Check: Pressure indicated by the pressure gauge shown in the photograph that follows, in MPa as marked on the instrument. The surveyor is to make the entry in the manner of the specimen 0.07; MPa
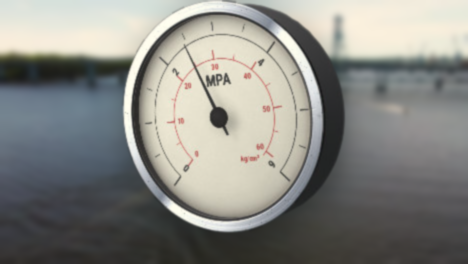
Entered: 2.5; MPa
